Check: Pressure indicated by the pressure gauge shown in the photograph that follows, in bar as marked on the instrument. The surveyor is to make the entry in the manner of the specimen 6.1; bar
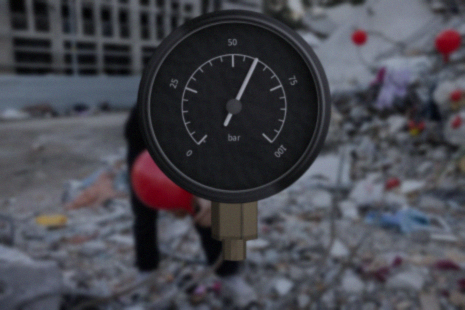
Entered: 60; bar
